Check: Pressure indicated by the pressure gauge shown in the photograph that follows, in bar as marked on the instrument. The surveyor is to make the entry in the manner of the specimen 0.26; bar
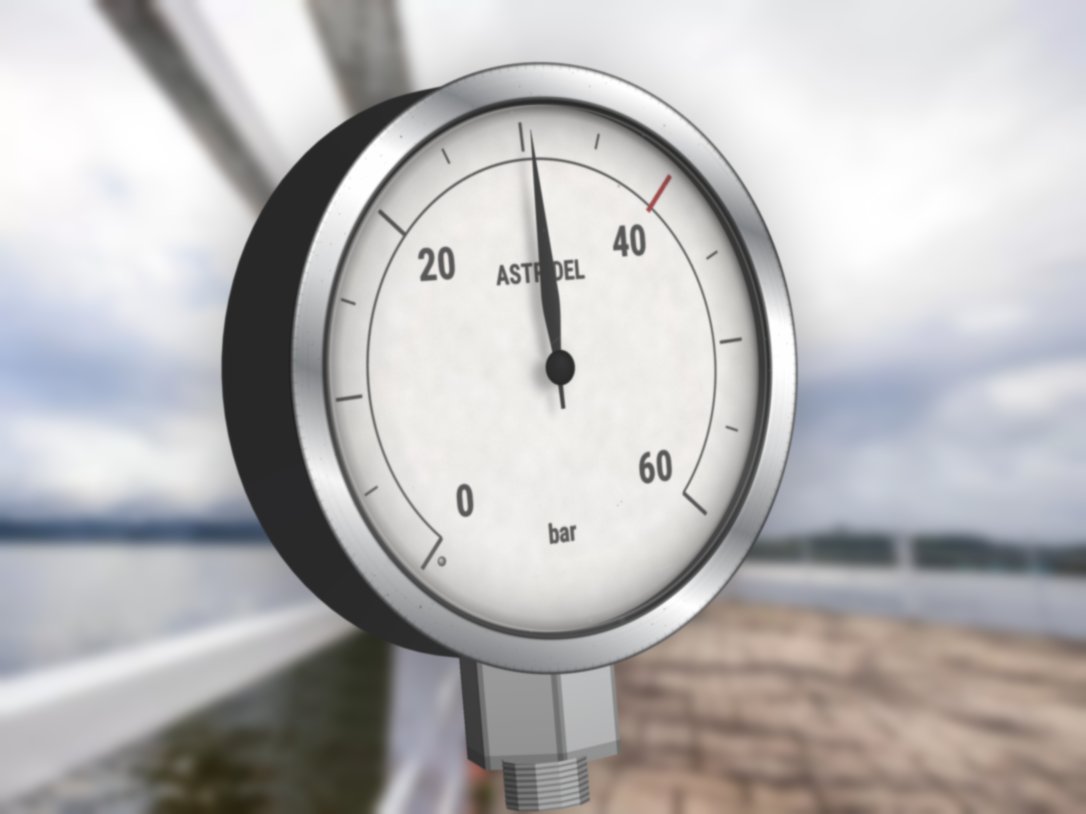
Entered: 30; bar
